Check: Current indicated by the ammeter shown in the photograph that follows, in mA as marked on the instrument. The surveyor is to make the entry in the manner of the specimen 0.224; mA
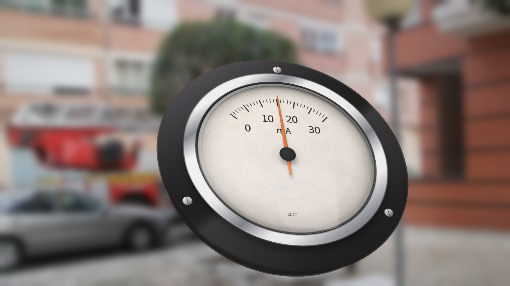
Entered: 15; mA
